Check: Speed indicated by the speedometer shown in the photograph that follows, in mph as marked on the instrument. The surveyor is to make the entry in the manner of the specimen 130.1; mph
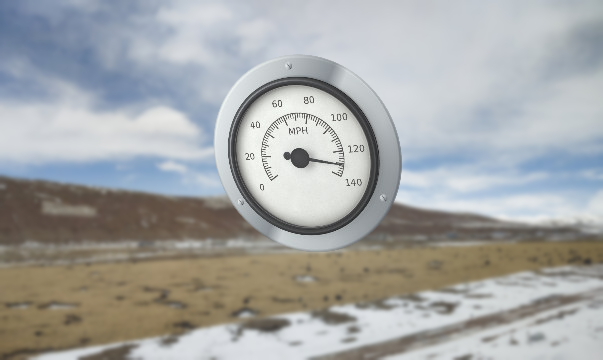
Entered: 130; mph
